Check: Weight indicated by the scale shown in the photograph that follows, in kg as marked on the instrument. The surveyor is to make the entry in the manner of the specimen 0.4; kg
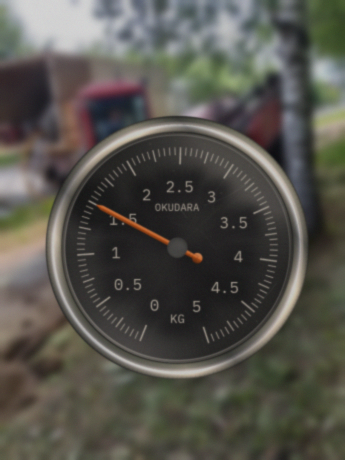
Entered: 1.5; kg
